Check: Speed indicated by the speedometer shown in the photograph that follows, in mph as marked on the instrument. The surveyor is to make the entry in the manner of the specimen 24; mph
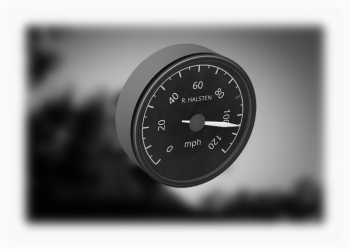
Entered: 105; mph
